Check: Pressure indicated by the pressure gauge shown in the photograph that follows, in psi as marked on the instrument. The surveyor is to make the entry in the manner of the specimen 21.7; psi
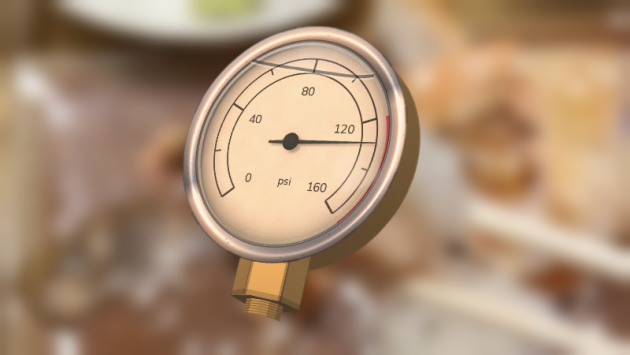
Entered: 130; psi
